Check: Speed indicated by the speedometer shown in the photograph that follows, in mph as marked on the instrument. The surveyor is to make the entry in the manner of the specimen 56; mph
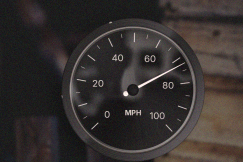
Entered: 72.5; mph
